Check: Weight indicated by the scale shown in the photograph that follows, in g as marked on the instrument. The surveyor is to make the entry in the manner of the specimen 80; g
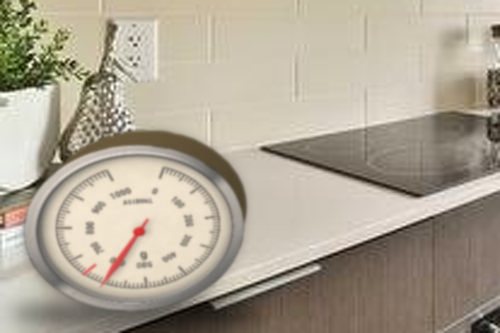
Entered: 600; g
